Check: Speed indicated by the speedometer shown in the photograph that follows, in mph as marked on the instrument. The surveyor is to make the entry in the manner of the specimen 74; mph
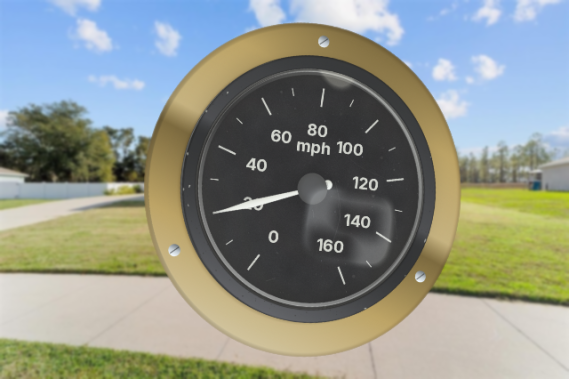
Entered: 20; mph
